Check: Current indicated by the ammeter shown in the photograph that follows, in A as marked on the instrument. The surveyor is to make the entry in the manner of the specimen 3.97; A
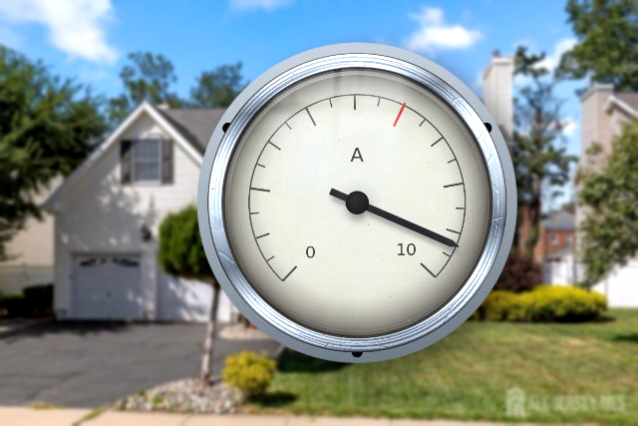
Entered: 9.25; A
